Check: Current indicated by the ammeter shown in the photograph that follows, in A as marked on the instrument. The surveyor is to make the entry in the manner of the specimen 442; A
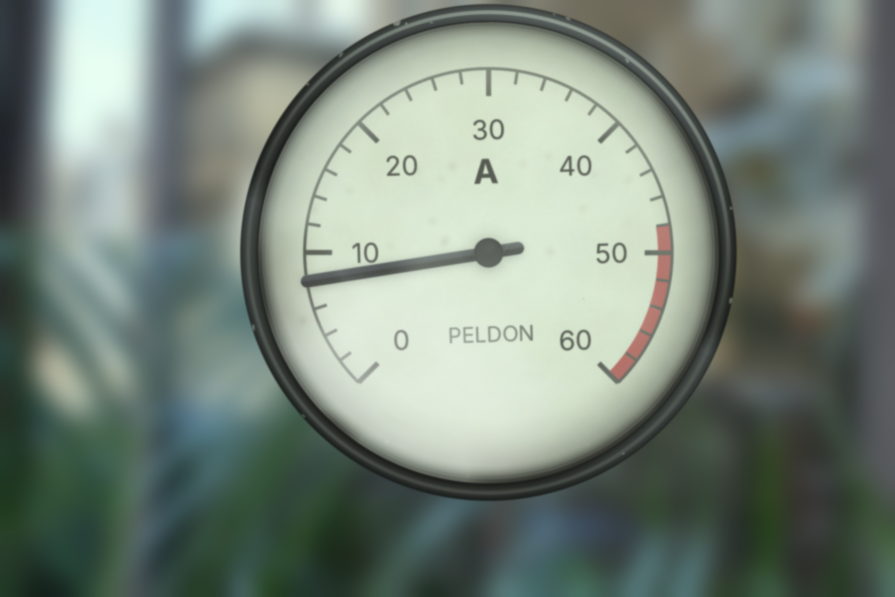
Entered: 8; A
